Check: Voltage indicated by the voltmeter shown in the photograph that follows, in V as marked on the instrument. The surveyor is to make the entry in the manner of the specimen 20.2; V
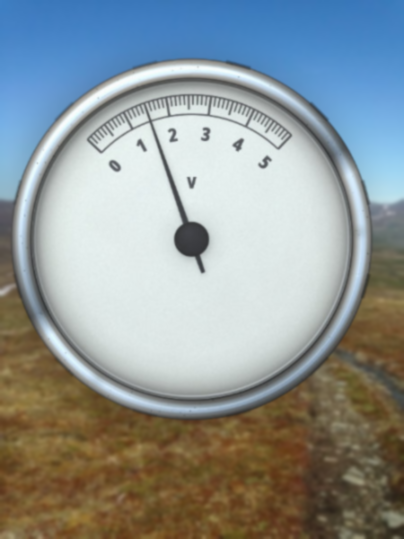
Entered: 1.5; V
